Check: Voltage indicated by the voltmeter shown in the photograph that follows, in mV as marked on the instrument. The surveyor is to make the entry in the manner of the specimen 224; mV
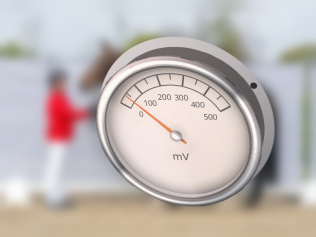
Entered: 50; mV
